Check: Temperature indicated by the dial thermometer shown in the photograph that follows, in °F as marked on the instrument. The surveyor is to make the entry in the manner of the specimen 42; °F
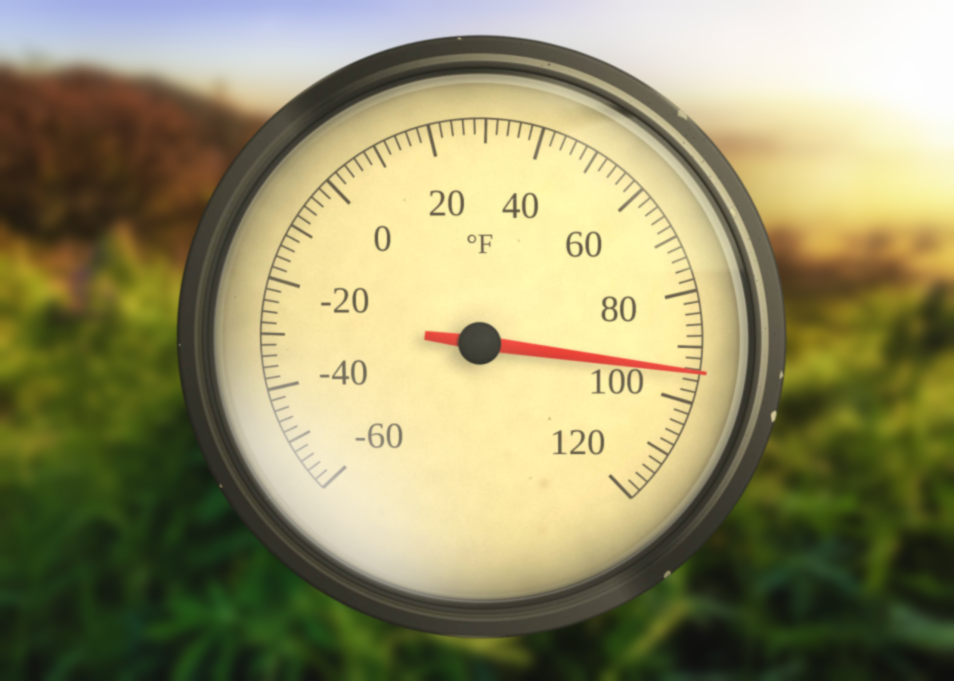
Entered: 94; °F
